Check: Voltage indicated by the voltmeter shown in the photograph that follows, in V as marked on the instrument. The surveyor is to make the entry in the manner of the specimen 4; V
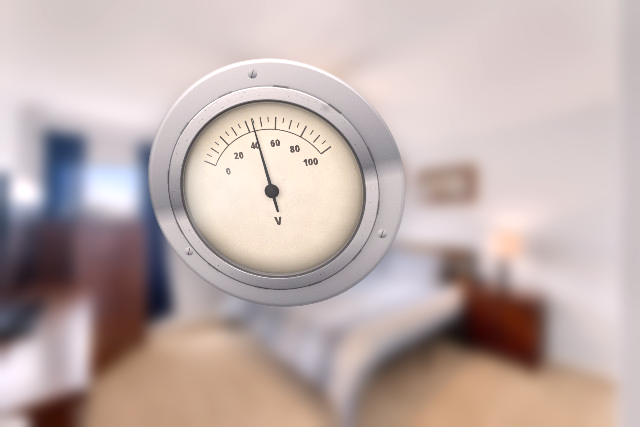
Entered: 45; V
